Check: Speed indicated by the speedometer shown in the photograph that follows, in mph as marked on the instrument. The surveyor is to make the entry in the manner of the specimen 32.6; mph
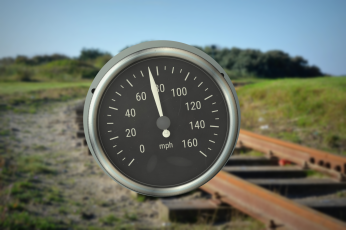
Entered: 75; mph
